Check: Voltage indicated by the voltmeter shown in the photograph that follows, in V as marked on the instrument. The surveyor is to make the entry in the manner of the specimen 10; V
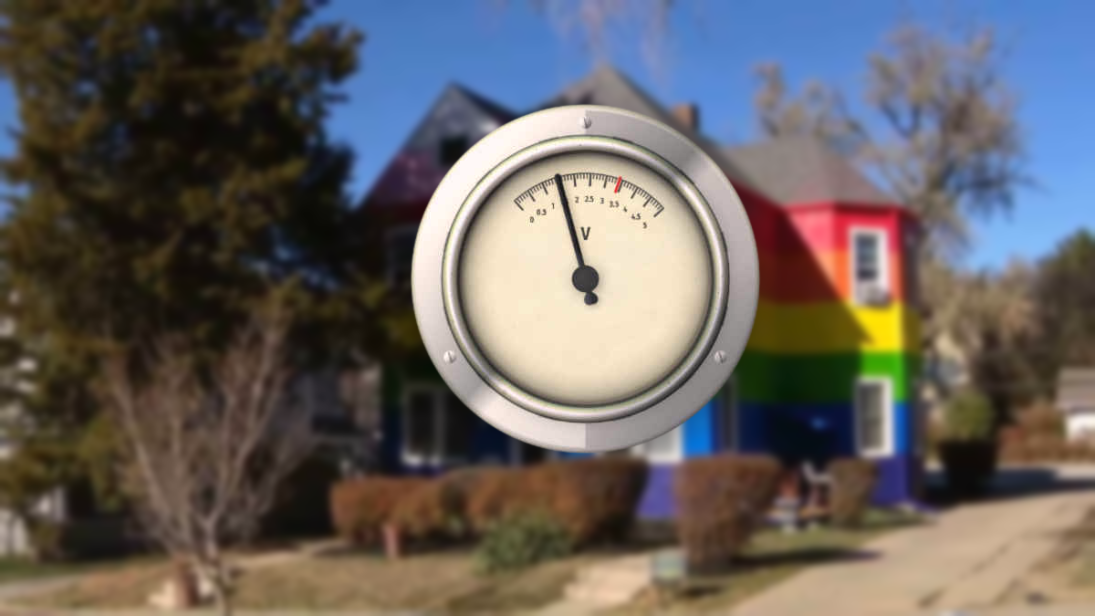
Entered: 1.5; V
